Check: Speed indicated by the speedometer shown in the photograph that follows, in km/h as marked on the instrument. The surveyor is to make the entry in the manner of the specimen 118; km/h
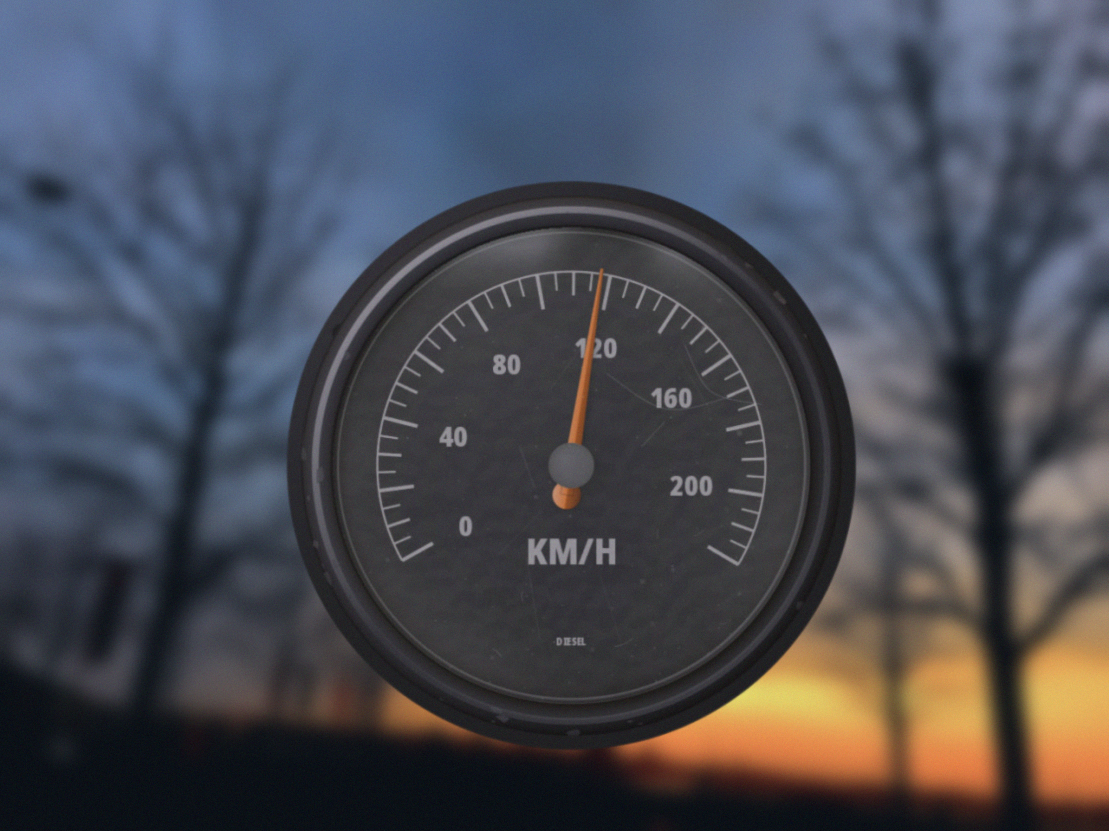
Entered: 117.5; km/h
